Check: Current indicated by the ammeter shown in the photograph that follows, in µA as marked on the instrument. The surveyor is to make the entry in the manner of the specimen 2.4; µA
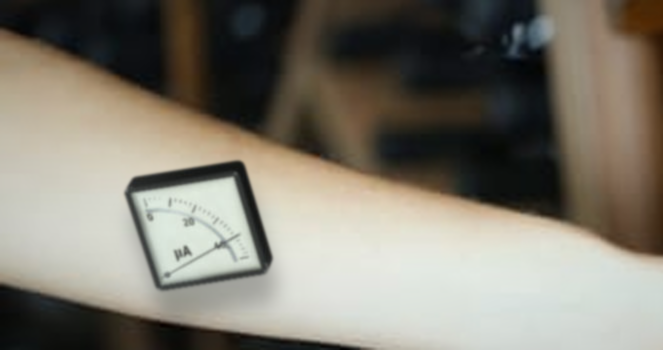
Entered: 40; µA
